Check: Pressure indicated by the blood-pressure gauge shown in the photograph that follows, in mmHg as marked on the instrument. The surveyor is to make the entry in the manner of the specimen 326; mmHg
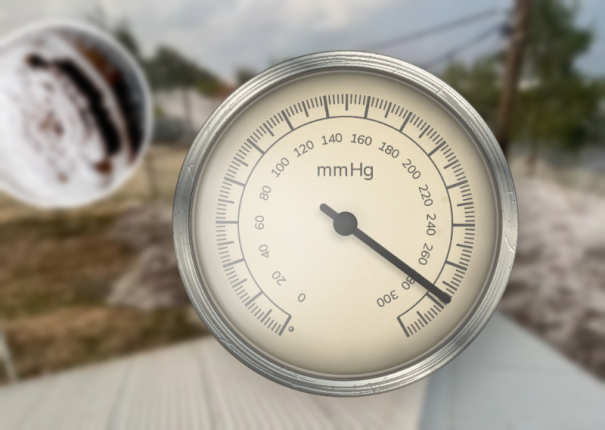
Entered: 276; mmHg
